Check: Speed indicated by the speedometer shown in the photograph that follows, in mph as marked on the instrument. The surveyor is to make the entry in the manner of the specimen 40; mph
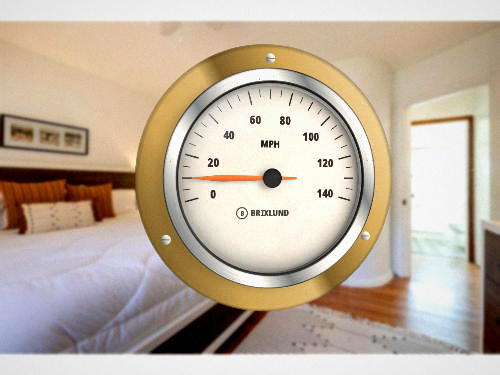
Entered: 10; mph
